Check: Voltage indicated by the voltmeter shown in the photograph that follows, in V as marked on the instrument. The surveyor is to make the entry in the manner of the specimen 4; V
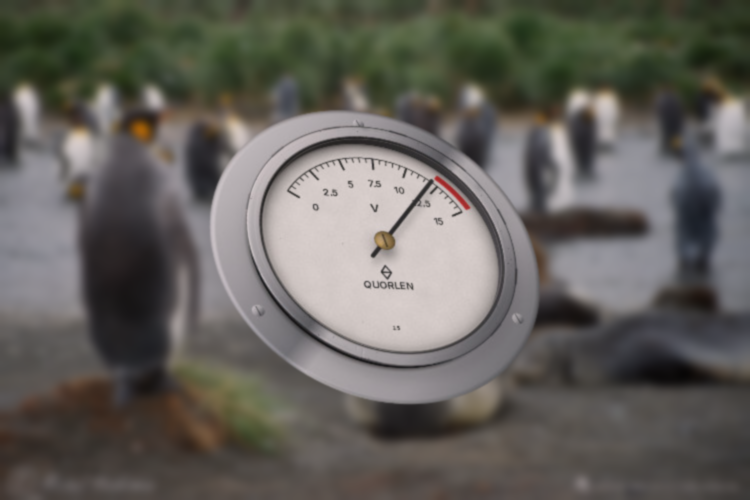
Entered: 12; V
